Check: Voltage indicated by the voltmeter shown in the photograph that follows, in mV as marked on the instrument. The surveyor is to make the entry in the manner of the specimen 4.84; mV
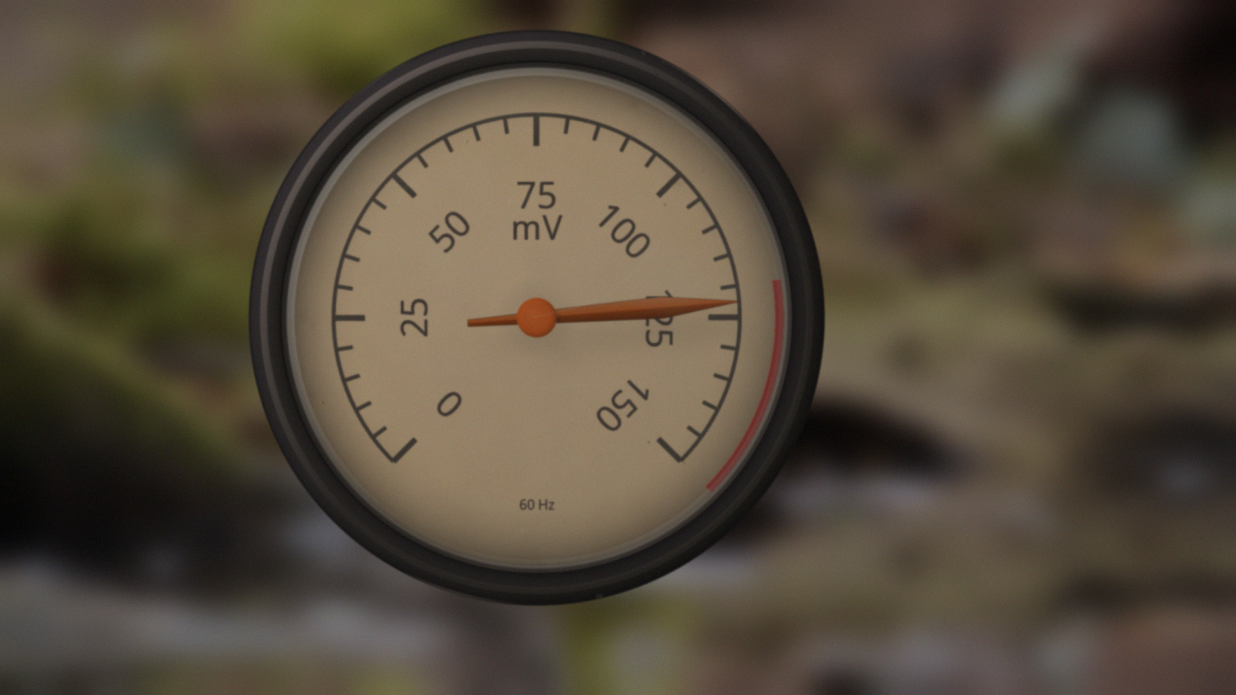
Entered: 122.5; mV
